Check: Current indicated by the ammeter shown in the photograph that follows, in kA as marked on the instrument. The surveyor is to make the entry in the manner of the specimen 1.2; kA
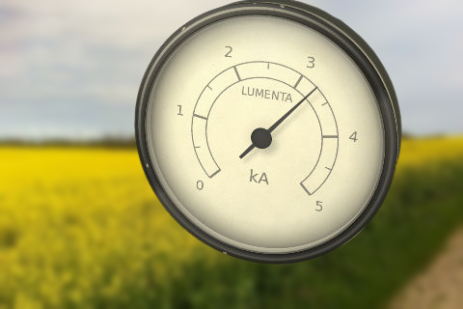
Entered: 3.25; kA
